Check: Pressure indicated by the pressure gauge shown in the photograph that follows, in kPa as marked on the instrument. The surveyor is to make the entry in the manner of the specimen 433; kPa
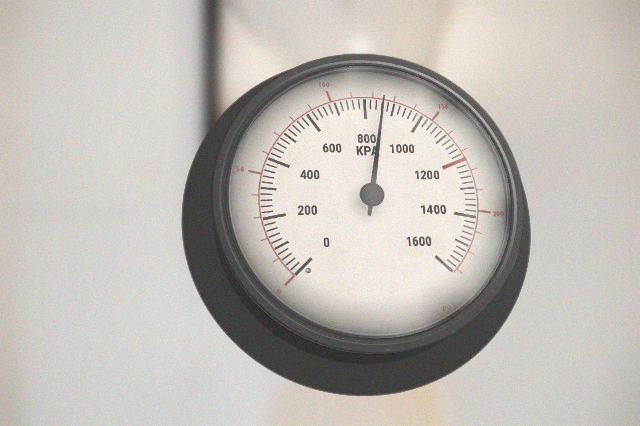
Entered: 860; kPa
